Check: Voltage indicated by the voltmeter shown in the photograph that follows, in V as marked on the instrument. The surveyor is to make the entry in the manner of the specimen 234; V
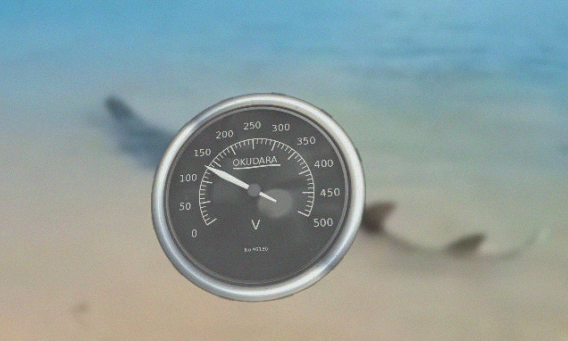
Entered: 130; V
